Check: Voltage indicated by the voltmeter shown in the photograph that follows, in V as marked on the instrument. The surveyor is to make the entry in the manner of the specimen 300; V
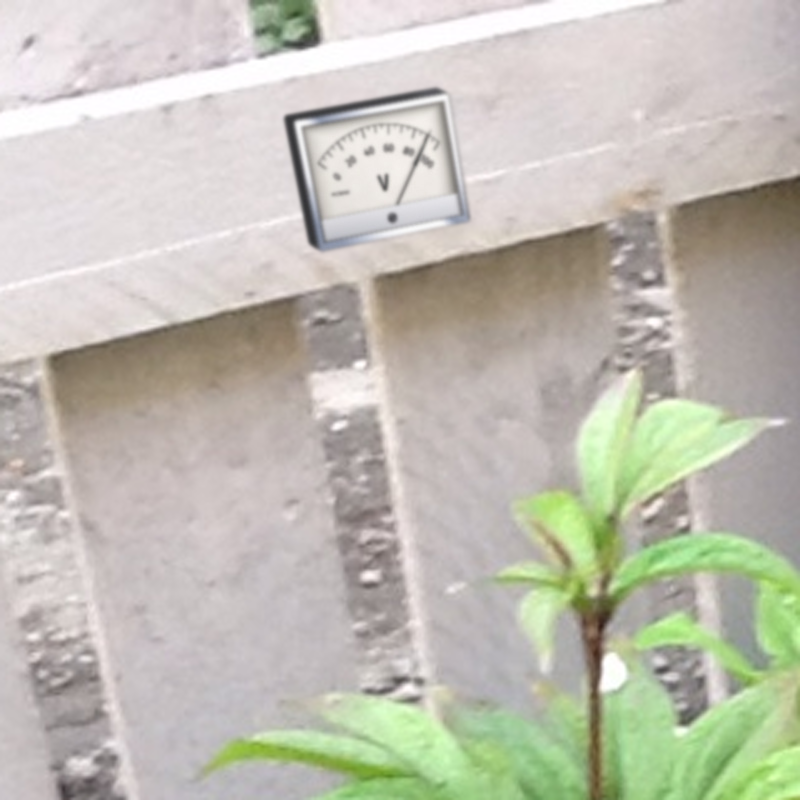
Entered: 90; V
